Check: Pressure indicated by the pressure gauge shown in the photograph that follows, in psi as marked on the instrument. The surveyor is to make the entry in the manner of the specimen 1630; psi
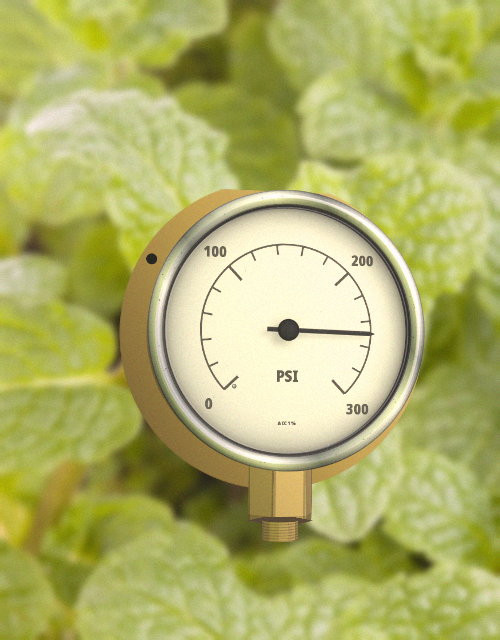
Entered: 250; psi
